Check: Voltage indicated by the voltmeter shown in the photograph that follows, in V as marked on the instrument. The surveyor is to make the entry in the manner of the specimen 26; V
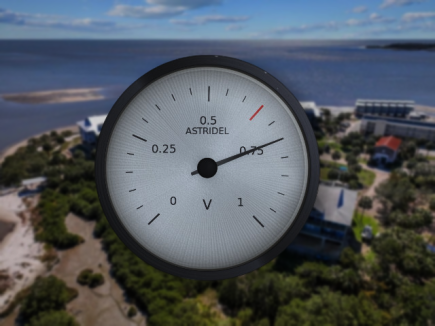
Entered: 0.75; V
